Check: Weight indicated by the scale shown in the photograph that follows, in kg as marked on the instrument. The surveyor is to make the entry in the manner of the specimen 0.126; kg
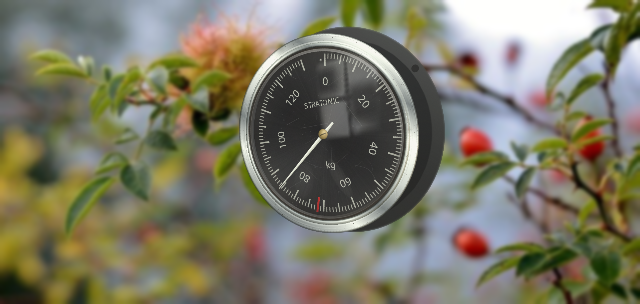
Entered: 85; kg
